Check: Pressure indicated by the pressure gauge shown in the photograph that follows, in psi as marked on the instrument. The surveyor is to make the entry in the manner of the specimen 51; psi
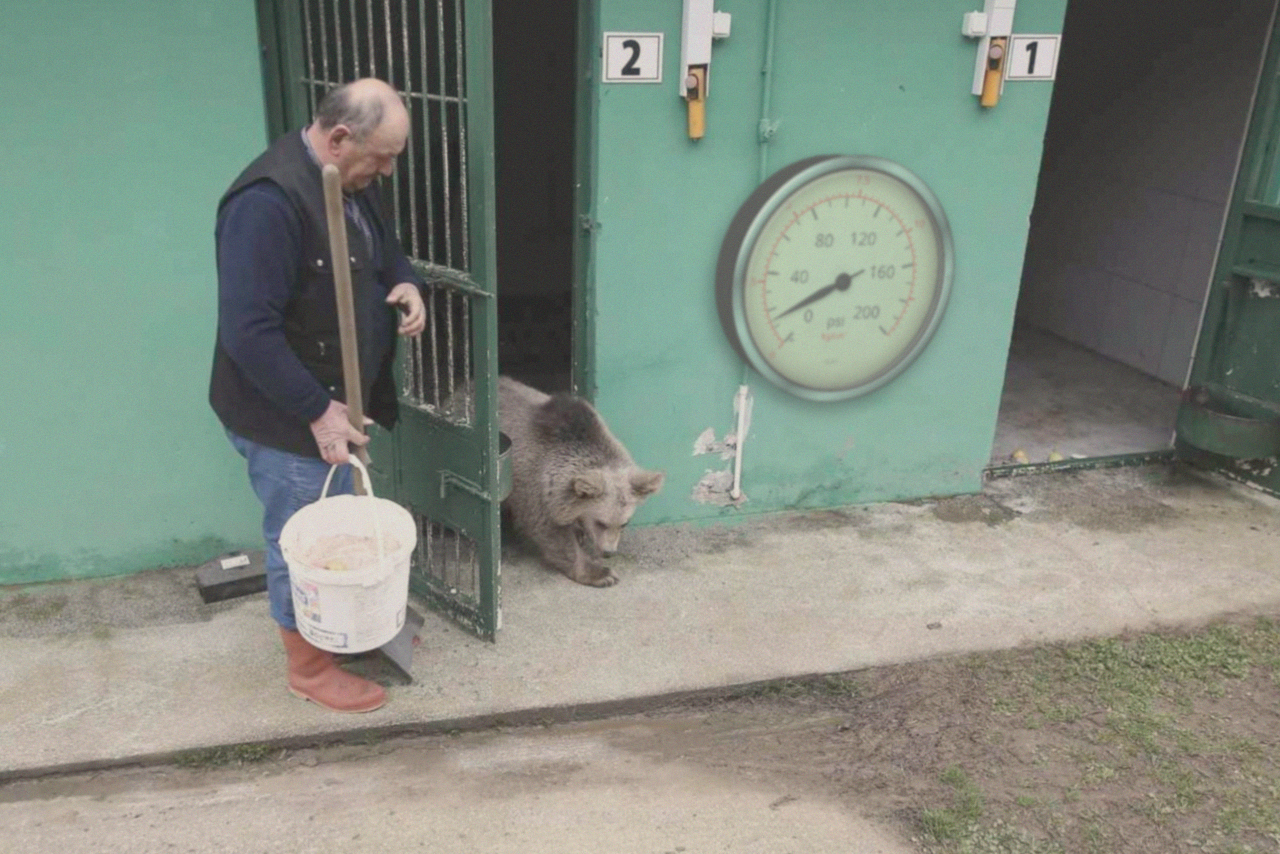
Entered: 15; psi
